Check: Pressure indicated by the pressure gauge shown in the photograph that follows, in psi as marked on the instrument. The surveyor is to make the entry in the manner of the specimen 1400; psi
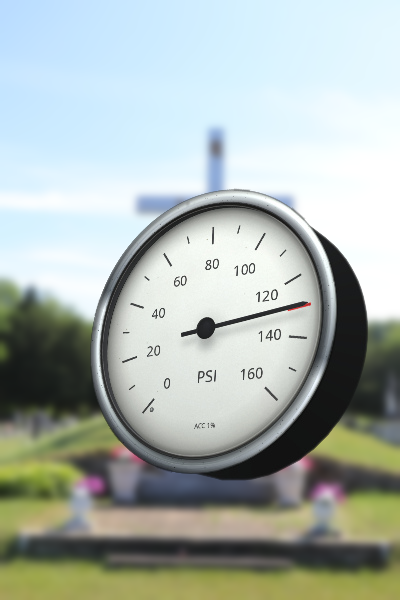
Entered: 130; psi
